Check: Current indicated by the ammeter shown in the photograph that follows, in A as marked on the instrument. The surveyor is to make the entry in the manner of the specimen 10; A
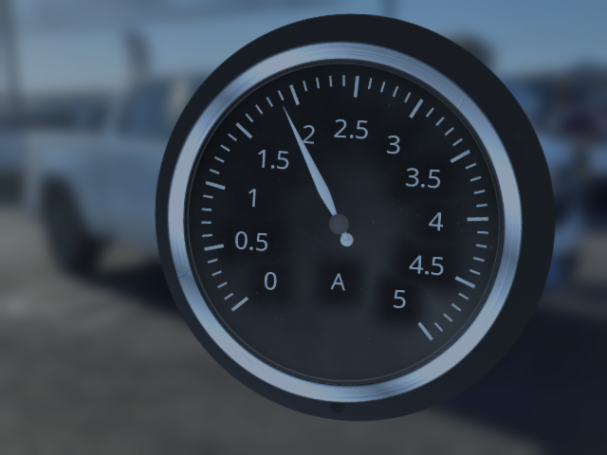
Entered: 1.9; A
